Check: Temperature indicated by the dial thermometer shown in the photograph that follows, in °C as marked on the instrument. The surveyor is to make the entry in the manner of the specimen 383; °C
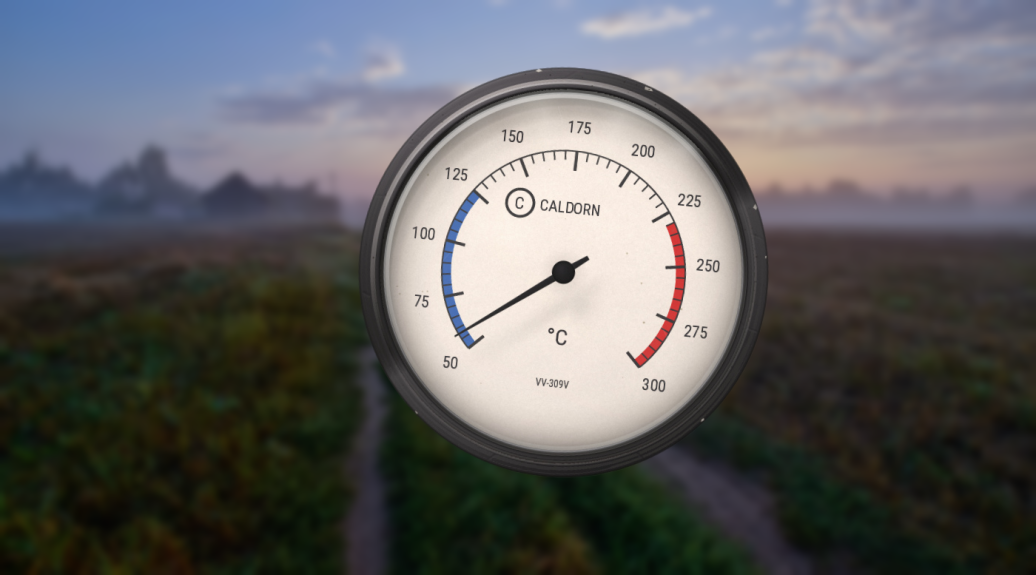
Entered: 57.5; °C
